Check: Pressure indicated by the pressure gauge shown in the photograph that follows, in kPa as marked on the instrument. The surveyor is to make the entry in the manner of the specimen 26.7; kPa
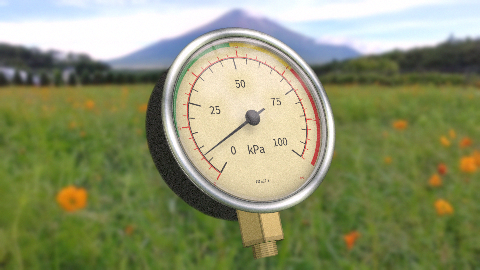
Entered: 7.5; kPa
